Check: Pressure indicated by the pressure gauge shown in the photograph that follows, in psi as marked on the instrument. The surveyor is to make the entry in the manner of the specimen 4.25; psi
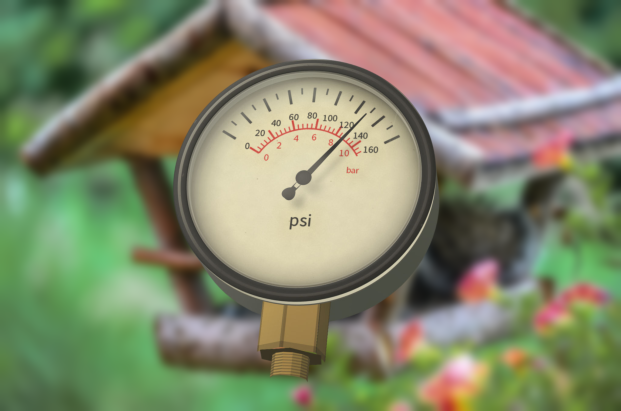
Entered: 130; psi
